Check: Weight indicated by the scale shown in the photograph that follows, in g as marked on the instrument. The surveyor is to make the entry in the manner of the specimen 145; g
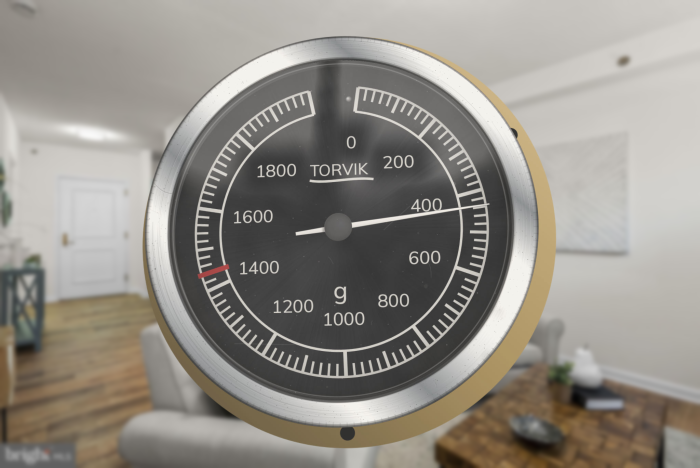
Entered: 440; g
